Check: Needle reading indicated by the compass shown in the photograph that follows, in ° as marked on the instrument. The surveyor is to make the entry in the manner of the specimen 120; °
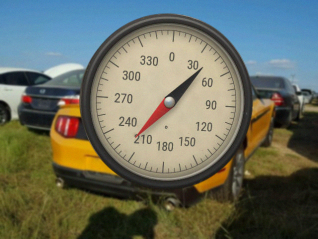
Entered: 220; °
